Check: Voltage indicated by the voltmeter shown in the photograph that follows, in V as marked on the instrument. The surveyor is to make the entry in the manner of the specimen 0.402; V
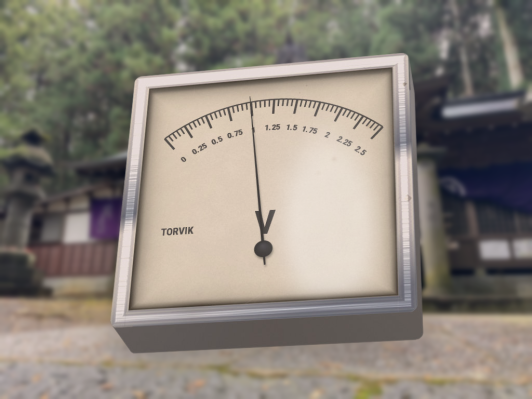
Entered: 1; V
